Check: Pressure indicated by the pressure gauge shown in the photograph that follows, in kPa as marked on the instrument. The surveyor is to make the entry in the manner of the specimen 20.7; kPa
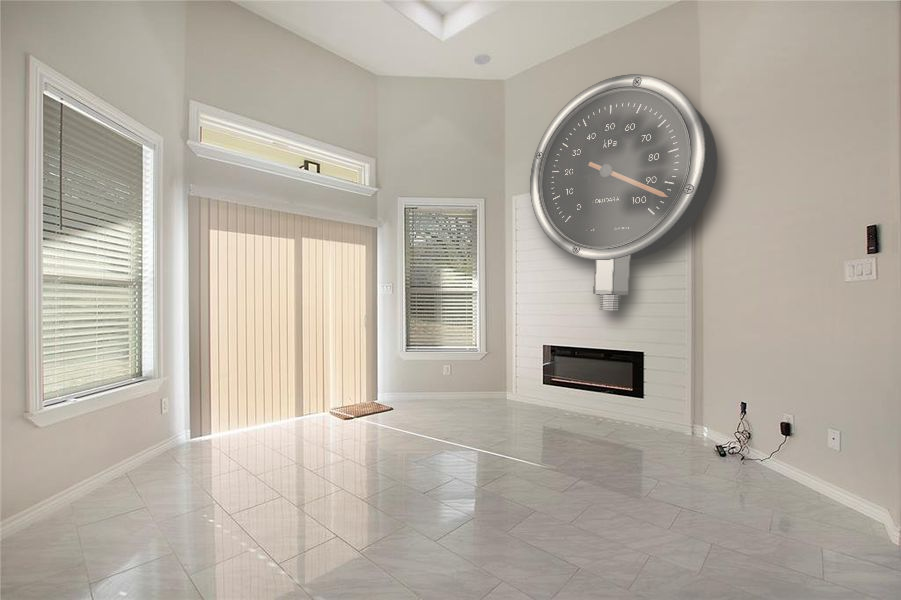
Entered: 94; kPa
